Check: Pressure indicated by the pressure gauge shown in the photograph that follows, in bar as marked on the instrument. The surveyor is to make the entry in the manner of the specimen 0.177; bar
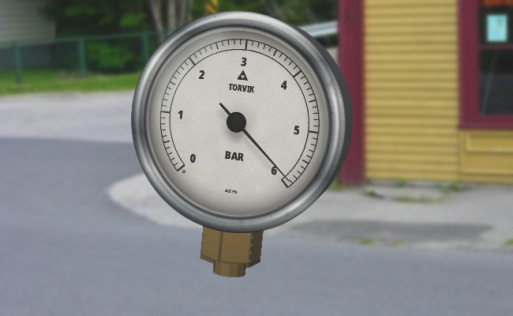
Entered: 5.9; bar
